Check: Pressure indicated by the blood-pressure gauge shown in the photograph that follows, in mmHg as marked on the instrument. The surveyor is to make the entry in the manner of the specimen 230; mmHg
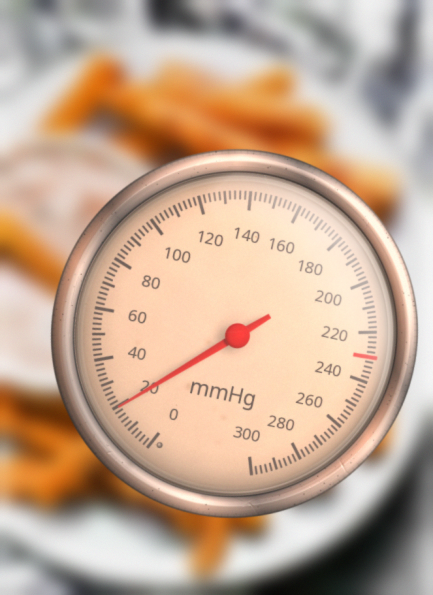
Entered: 20; mmHg
